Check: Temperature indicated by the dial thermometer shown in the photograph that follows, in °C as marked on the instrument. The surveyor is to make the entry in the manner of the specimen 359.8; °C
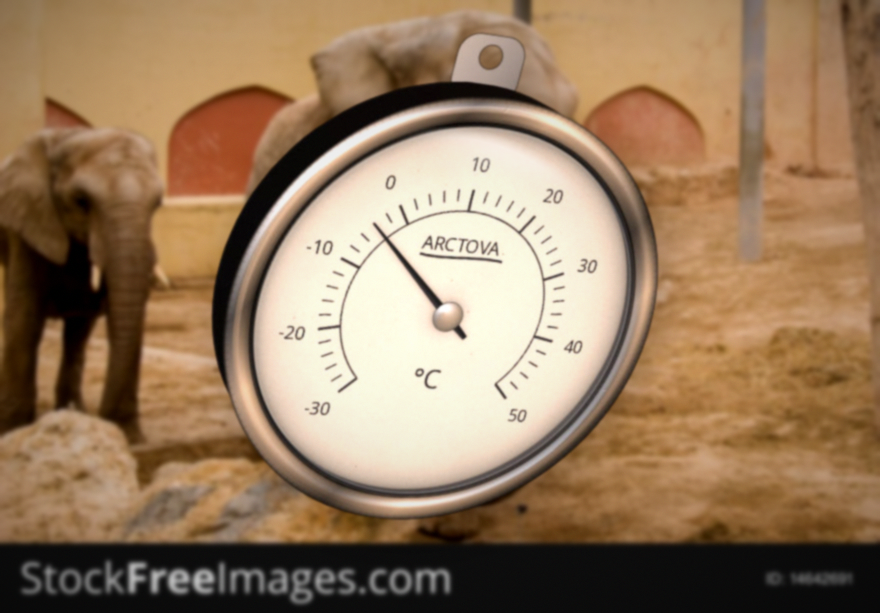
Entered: -4; °C
